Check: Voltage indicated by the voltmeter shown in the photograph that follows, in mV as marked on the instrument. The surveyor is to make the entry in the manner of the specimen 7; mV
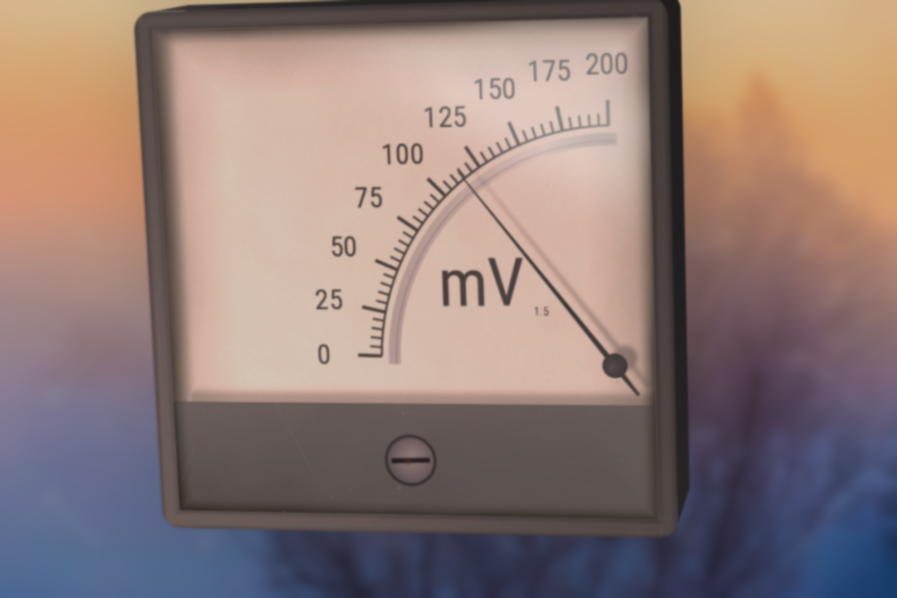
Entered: 115; mV
